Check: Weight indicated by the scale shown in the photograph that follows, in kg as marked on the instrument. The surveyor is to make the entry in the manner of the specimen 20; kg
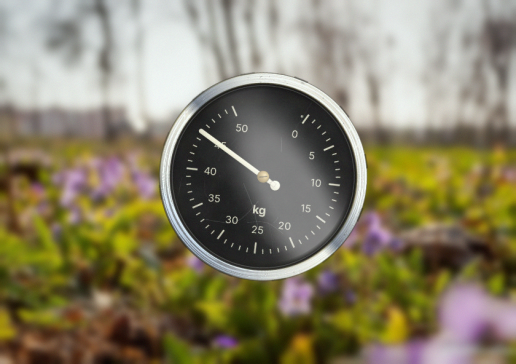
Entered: 45; kg
